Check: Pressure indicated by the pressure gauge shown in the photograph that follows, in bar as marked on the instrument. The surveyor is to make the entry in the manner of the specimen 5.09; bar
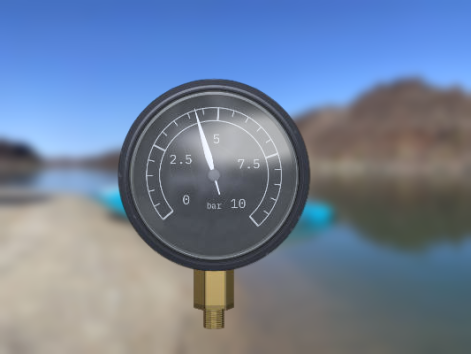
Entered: 4.25; bar
